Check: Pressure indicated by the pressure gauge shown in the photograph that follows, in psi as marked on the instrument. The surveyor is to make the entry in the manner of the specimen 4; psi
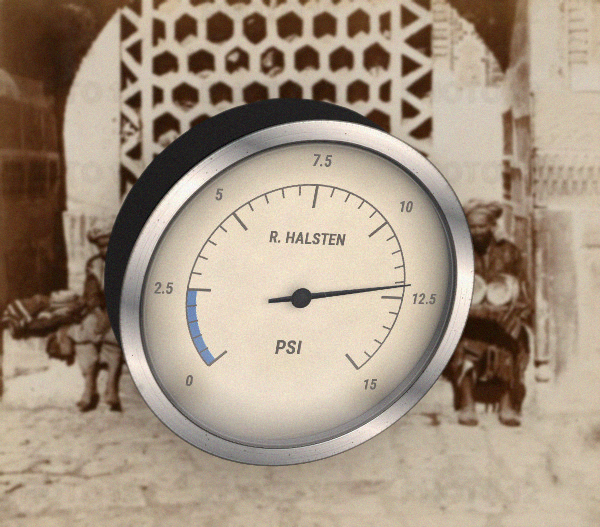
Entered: 12; psi
